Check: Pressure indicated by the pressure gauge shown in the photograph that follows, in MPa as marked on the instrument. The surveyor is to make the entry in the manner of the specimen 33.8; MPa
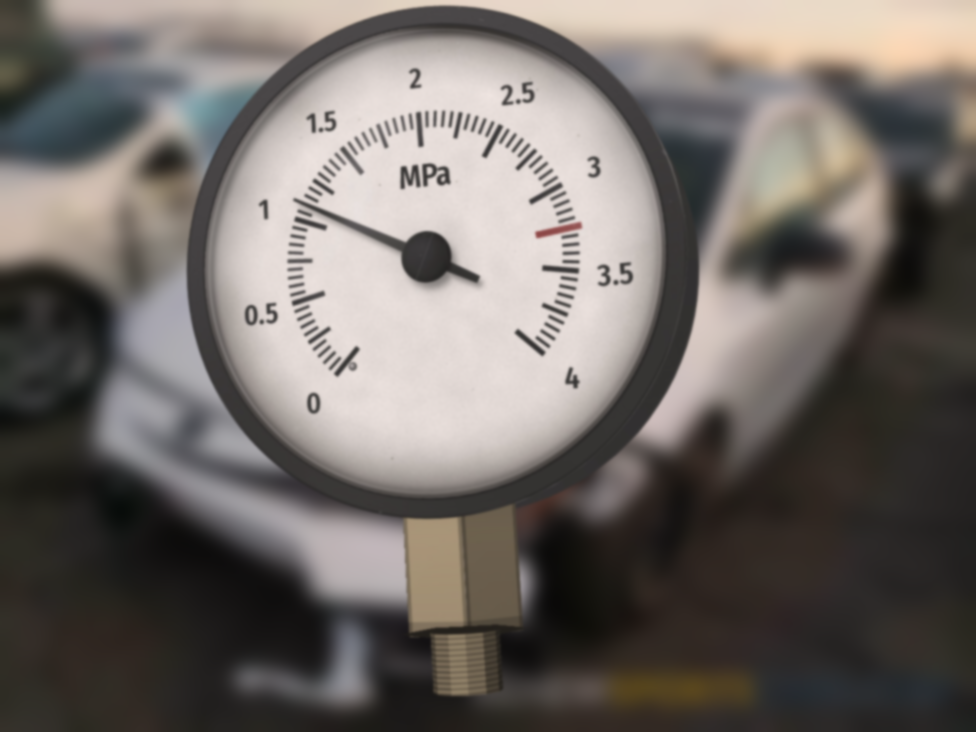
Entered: 1.1; MPa
